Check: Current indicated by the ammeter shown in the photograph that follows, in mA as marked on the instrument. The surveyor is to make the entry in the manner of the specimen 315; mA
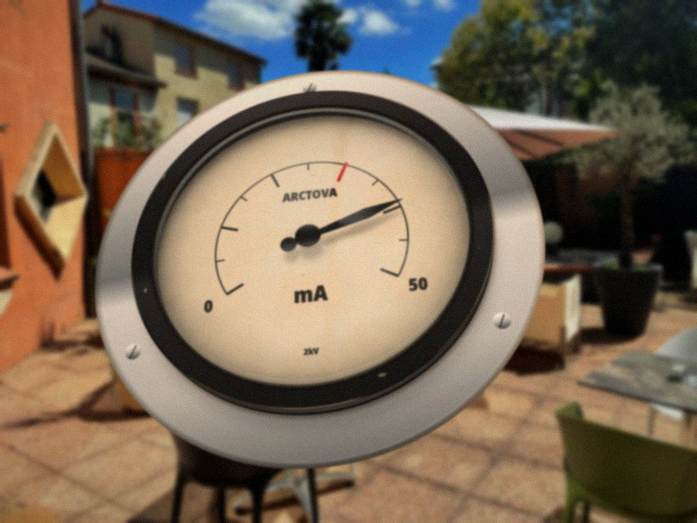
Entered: 40; mA
